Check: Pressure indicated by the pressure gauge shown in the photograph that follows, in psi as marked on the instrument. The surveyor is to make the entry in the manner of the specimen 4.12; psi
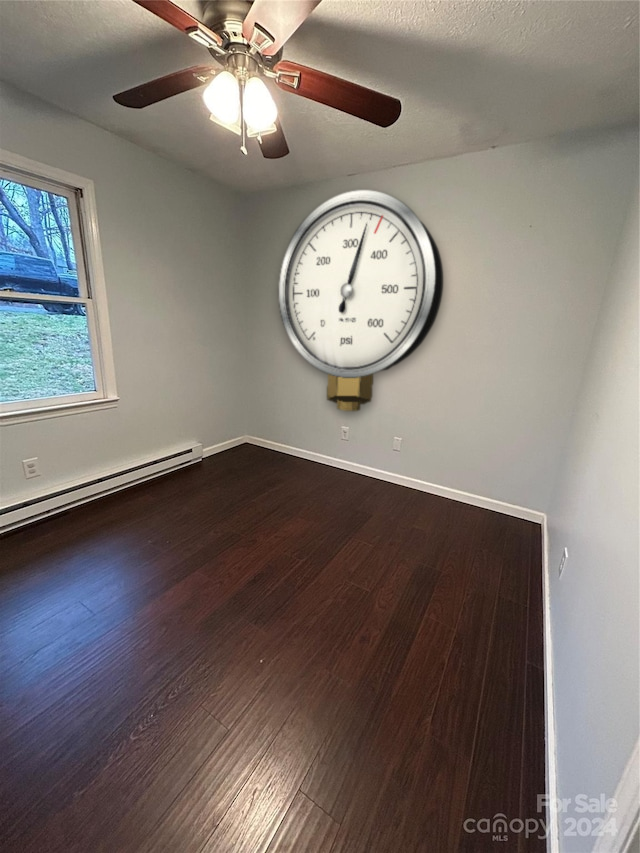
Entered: 340; psi
